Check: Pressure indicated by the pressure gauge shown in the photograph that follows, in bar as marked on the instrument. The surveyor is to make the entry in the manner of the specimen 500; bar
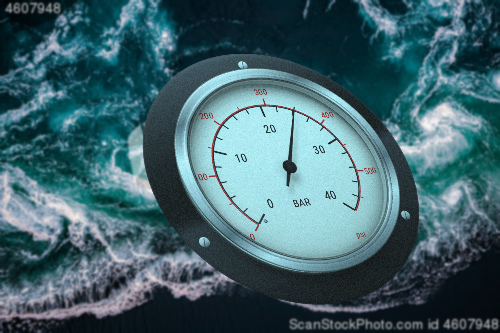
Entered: 24; bar
